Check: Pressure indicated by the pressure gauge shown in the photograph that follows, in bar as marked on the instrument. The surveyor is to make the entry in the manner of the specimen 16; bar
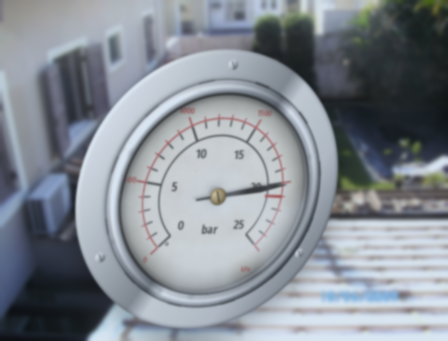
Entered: 20; bar
